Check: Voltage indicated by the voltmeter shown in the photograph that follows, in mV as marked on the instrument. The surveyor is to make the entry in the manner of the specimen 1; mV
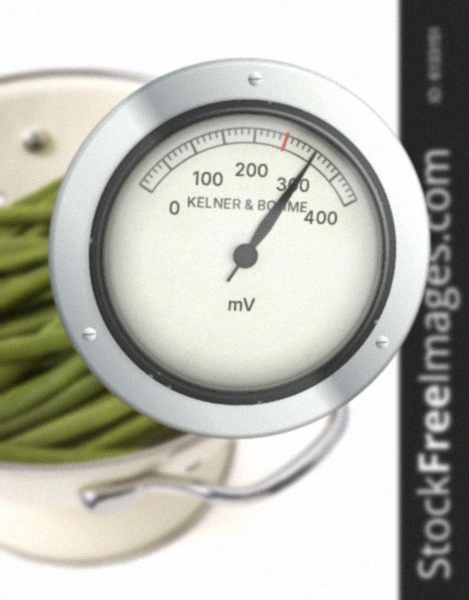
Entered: 300; mV
